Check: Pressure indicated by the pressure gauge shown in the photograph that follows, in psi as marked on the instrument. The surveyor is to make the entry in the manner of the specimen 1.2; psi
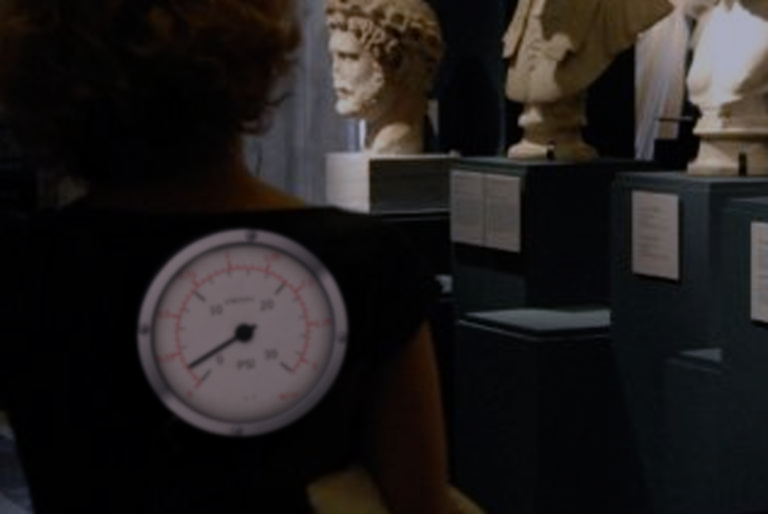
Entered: 2; psi
